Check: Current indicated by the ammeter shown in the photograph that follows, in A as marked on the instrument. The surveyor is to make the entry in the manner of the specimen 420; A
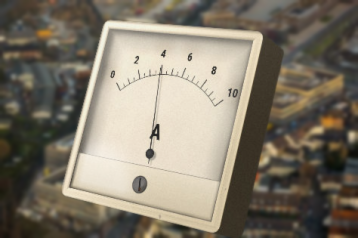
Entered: 4; A
